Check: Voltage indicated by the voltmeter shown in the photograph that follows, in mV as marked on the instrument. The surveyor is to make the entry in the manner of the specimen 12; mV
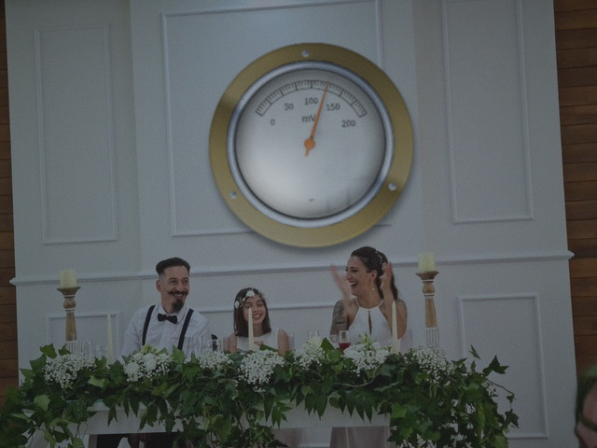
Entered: 125; mV
